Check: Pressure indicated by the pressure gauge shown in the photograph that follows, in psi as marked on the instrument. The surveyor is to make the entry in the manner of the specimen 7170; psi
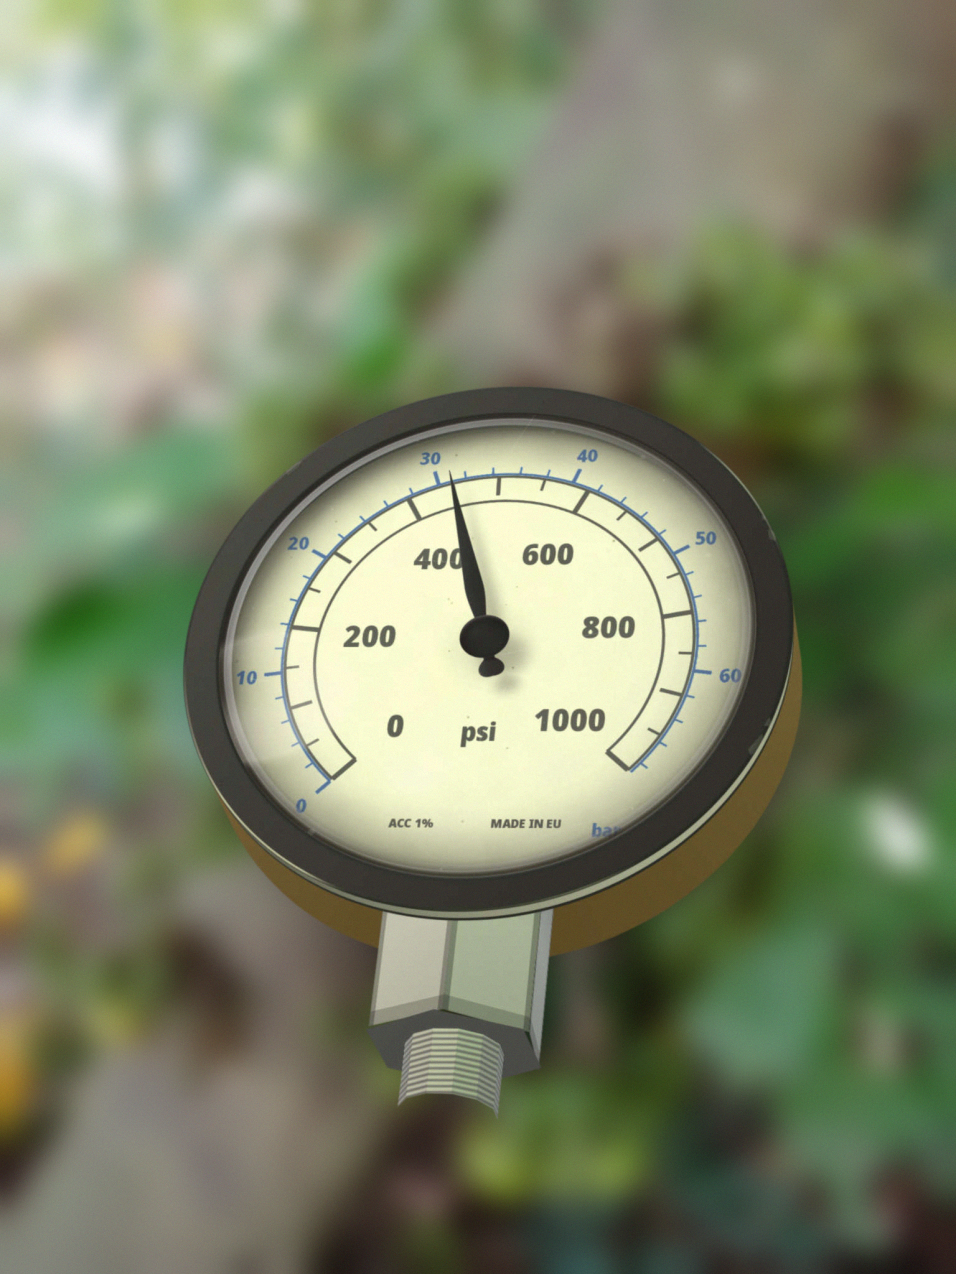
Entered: 450; psi
